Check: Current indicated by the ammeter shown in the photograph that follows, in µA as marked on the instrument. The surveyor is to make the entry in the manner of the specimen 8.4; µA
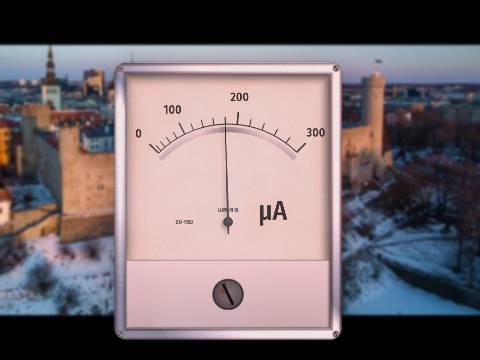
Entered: 180; µA
